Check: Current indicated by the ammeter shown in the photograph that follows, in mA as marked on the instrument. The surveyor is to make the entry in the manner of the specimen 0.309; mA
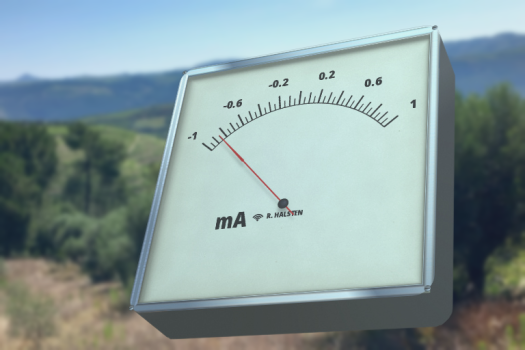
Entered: -0.85; mA
